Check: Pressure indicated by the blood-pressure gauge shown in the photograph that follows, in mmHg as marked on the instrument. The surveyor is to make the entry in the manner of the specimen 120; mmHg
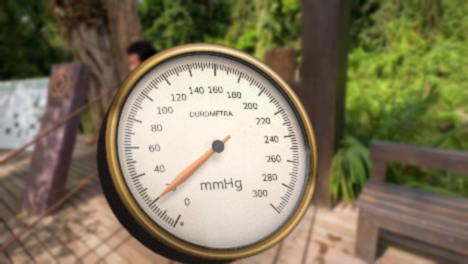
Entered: 20; mmHg
